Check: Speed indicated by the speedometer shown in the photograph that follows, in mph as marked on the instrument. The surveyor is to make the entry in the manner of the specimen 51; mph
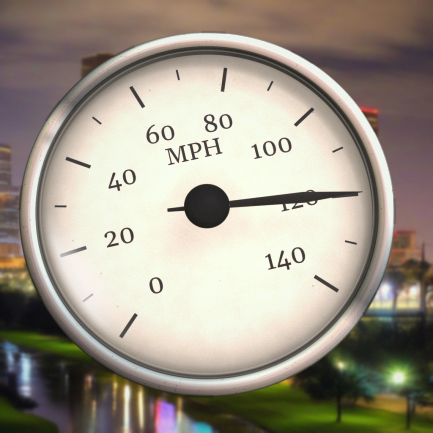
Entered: 120; mph
